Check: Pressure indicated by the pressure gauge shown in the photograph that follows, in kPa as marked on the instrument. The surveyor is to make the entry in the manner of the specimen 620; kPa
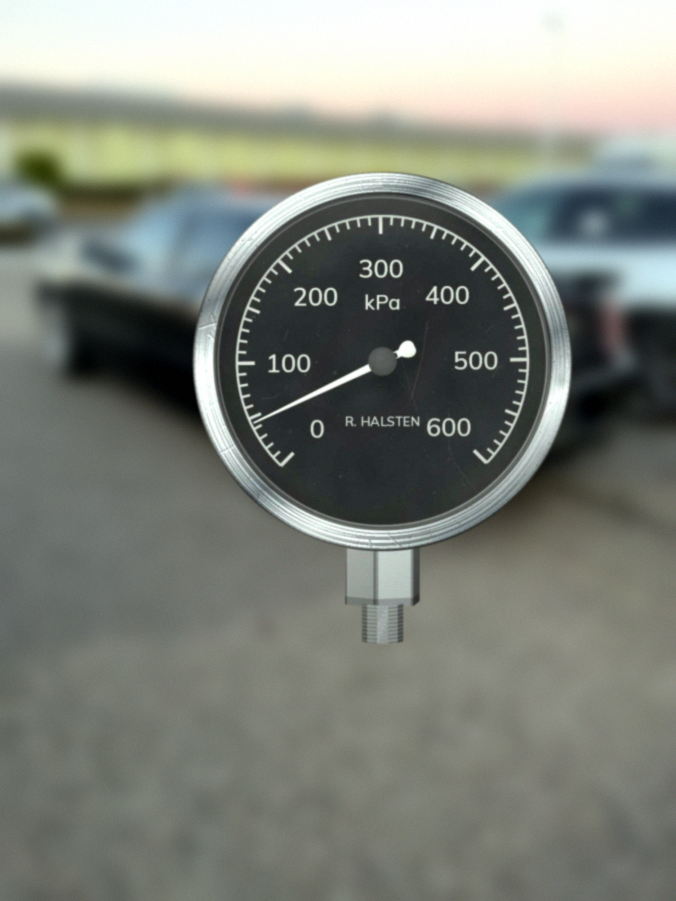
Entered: 45; kPa
